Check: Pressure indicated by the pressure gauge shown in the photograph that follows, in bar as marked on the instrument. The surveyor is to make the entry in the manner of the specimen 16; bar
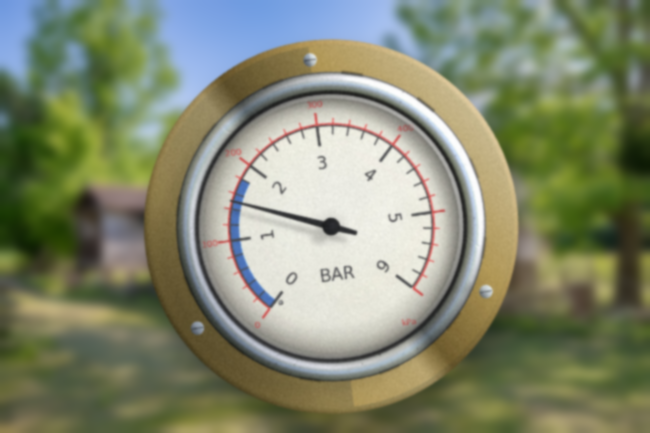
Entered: 1.5; bar
